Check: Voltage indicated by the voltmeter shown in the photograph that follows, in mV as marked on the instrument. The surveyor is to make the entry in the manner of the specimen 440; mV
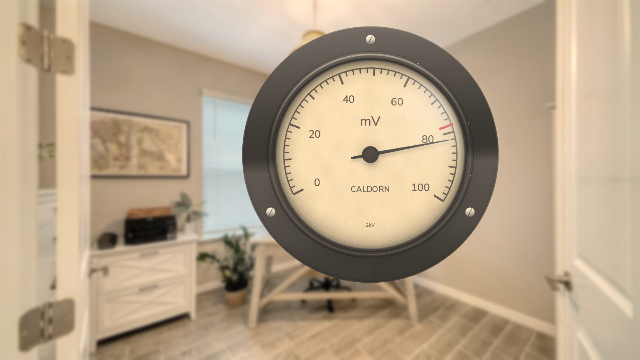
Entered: 82; mV
